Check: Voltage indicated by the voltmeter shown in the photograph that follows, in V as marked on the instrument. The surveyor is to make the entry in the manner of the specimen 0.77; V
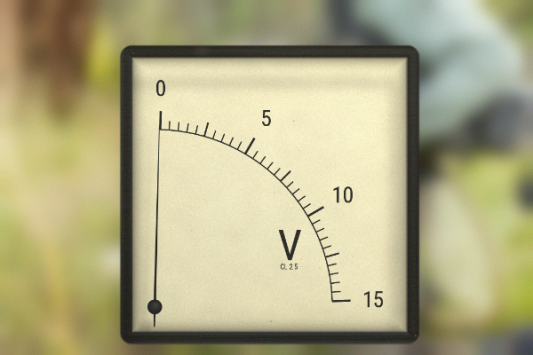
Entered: 0; V
